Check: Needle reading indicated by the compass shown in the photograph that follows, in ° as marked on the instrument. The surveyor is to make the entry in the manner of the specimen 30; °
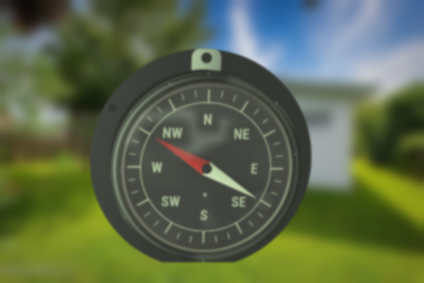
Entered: 300; °
